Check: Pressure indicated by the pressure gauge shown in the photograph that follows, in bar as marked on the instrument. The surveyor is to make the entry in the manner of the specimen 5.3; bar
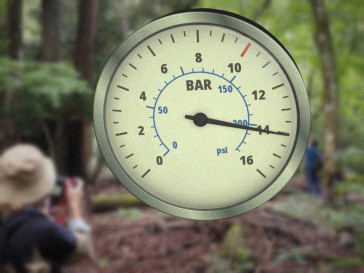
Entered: 14; bar
